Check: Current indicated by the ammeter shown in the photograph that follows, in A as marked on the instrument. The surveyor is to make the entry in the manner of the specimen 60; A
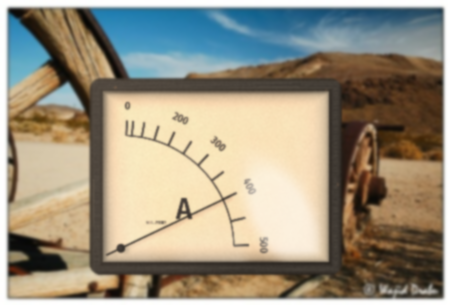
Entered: 400; A
